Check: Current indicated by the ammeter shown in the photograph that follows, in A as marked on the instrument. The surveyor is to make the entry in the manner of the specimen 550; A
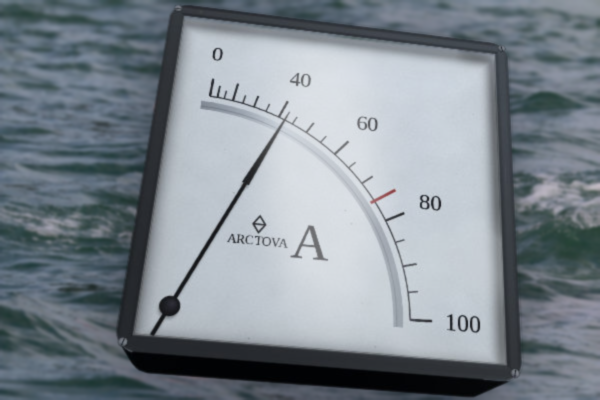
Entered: 42.5; A
